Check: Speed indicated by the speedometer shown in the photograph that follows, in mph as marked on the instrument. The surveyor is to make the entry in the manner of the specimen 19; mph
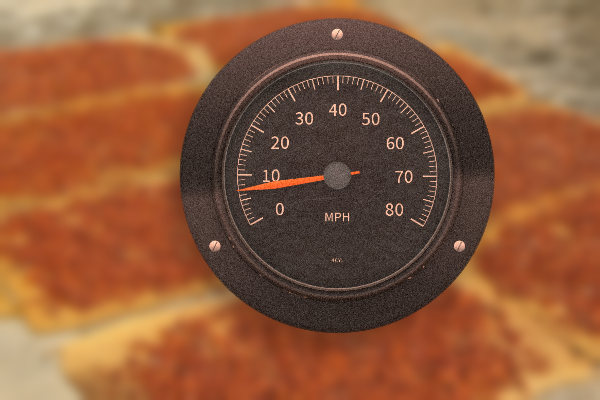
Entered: 7; mph
